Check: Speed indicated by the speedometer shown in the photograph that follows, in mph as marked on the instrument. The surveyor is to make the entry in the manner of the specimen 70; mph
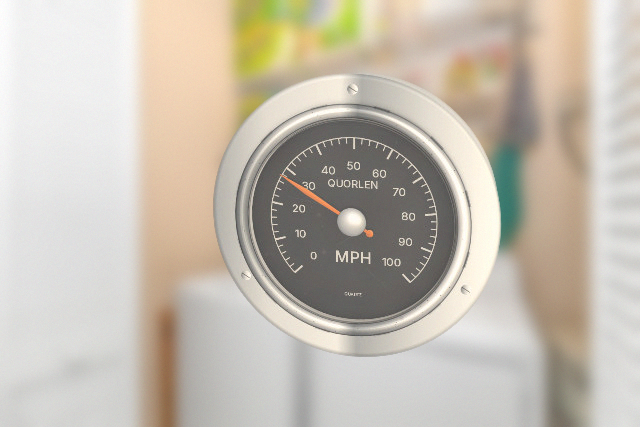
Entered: 28; mph
